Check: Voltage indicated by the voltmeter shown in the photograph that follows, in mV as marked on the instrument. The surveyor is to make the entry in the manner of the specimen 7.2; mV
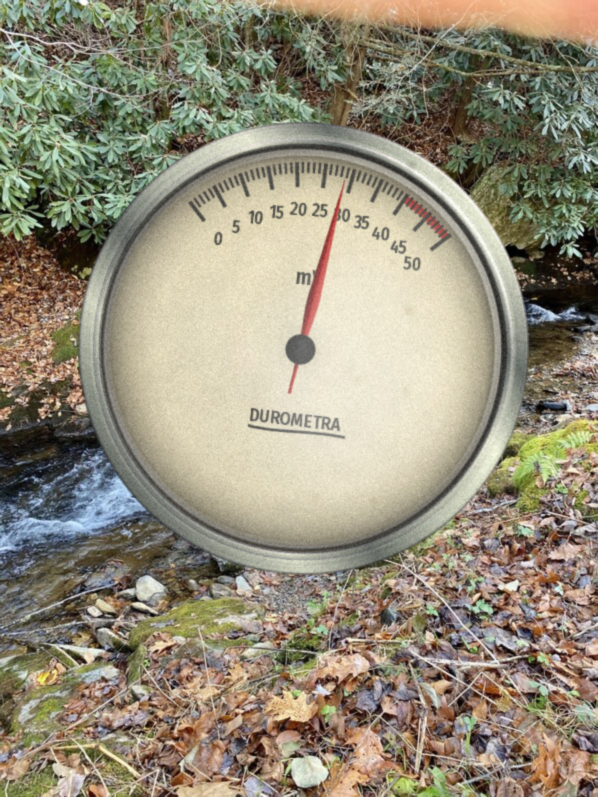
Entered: 29; mV
